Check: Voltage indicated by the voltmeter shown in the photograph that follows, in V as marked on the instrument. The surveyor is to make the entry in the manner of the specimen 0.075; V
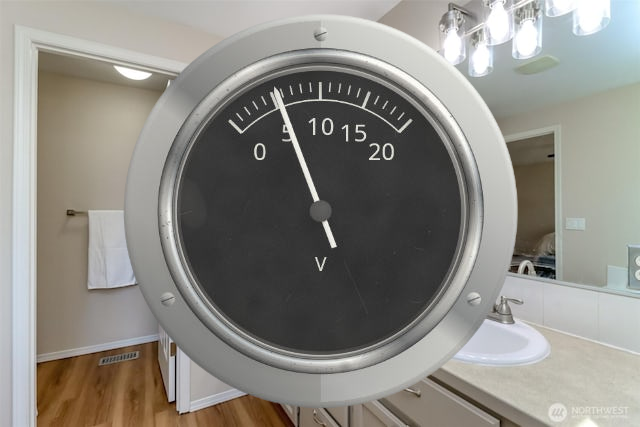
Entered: 5.5; V
